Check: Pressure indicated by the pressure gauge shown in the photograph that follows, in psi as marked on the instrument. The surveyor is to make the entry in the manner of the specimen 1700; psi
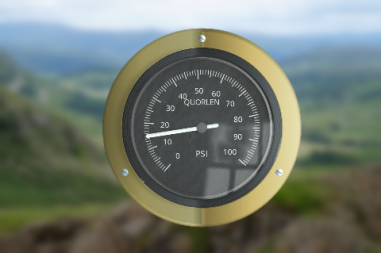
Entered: 15; psi
